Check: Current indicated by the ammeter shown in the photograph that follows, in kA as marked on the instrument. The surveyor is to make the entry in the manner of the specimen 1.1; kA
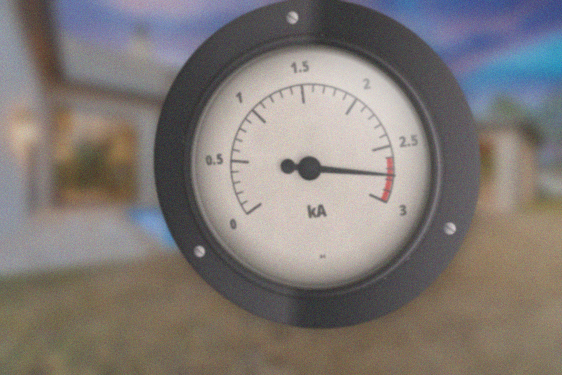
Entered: 2.75; kA
